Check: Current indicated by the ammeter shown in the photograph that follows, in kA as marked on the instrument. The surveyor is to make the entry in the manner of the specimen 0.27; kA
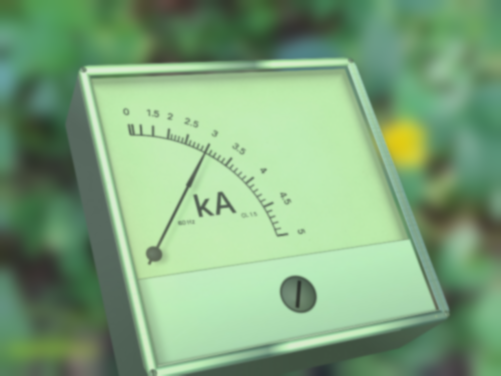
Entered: 3; kA
